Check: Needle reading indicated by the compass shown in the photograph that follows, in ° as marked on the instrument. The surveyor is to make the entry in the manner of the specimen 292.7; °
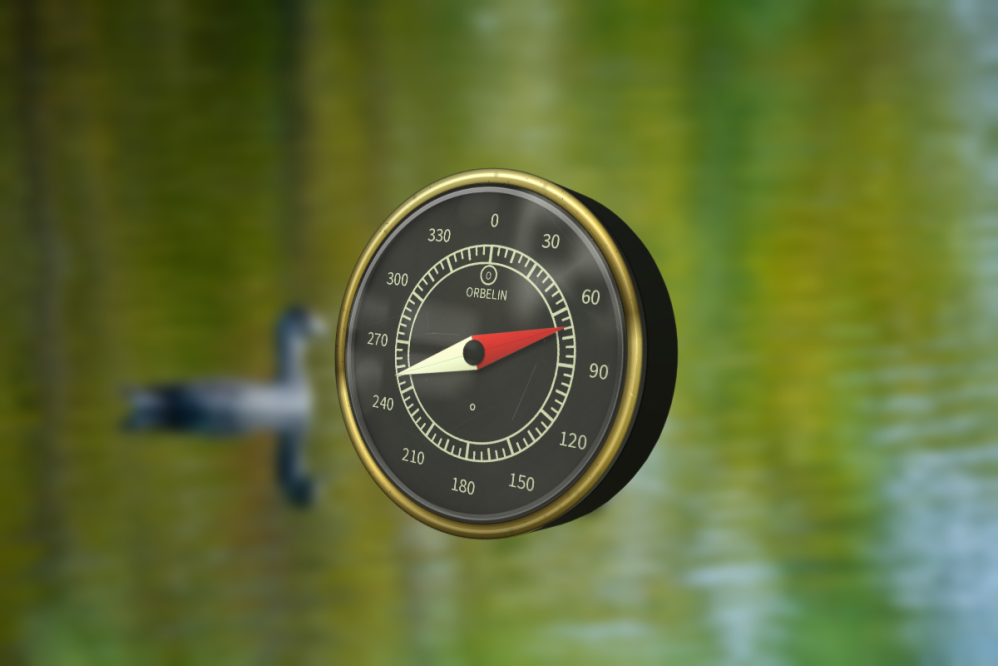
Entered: 70; °
